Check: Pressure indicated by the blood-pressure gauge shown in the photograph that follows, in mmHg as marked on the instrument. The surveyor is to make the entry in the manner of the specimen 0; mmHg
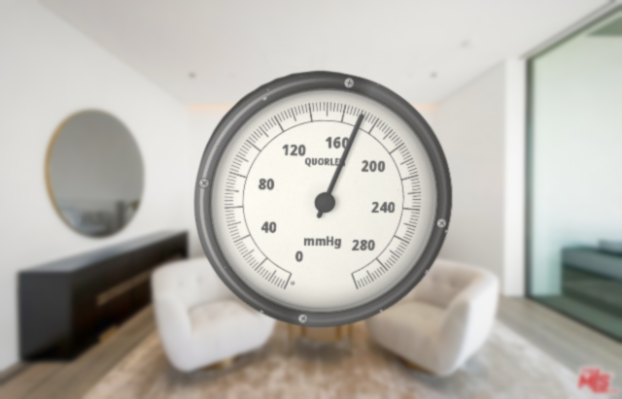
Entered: 170; mmHg
